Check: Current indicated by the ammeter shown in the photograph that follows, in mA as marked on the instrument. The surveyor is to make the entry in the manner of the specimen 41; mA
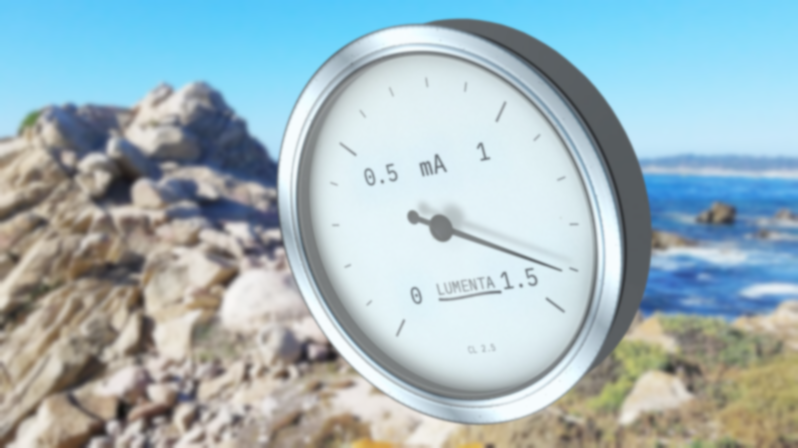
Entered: 1.4; mA
